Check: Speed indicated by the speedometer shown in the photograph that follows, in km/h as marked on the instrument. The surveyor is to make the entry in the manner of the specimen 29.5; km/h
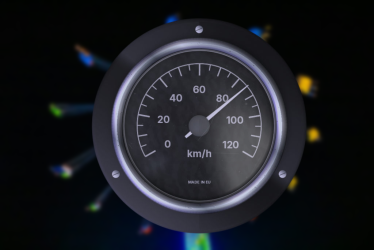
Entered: 85; km/h
